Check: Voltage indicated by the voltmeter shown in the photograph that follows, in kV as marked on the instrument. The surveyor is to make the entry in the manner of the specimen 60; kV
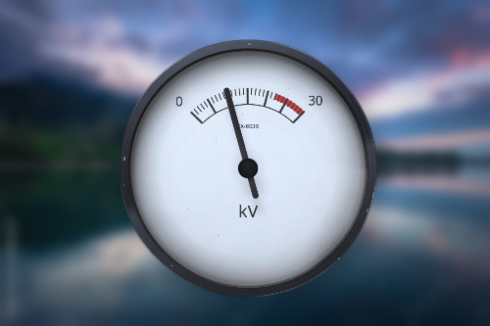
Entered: 10; kV
